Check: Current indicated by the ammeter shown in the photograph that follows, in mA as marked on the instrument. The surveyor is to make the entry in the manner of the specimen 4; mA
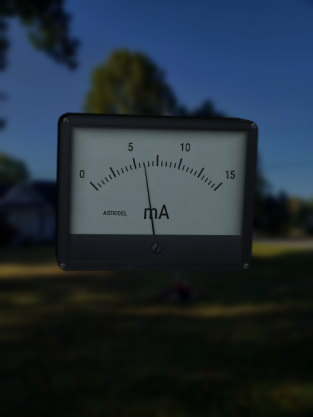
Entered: 6; mA
